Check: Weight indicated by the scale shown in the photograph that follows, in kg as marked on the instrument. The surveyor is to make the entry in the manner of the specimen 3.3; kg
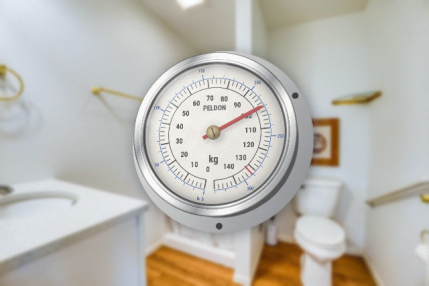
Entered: 100; kg
